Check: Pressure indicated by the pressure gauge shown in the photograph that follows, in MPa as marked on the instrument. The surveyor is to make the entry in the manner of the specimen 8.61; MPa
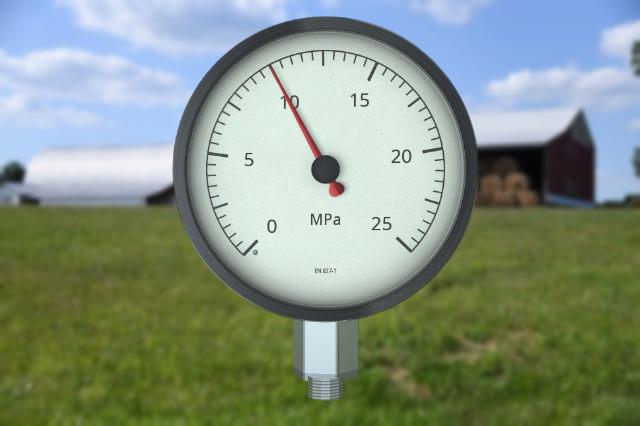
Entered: 10; MPa
